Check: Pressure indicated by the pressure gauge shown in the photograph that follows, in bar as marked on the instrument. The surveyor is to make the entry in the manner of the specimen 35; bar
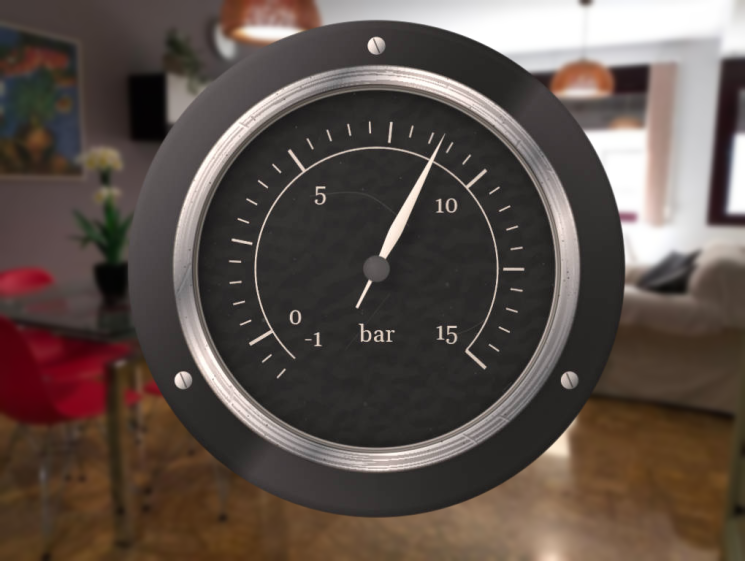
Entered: 8.75; bar
